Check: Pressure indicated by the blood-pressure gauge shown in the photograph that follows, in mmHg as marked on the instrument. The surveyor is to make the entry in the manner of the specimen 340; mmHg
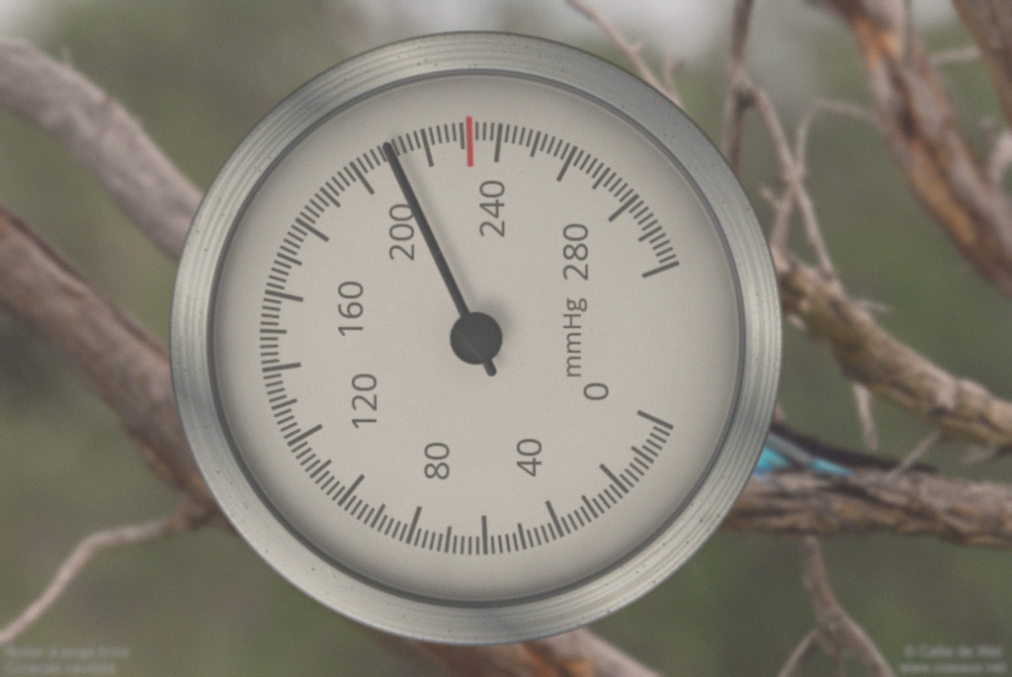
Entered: 210; mmHg
